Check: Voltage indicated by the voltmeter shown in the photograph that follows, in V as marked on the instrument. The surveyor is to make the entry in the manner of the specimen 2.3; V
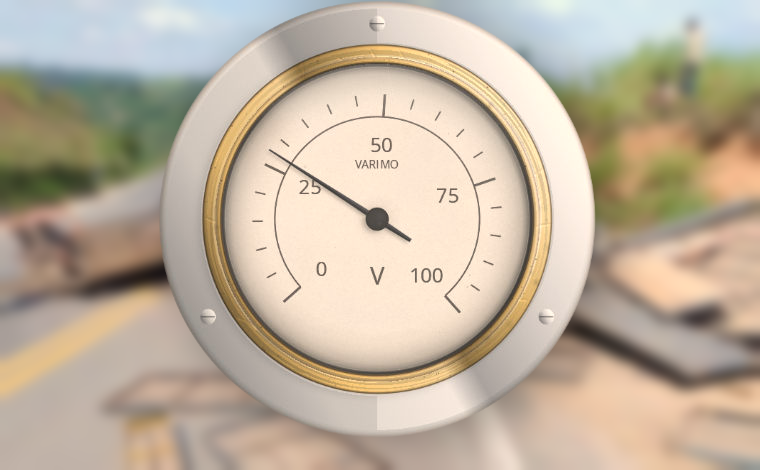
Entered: 27.5; V
